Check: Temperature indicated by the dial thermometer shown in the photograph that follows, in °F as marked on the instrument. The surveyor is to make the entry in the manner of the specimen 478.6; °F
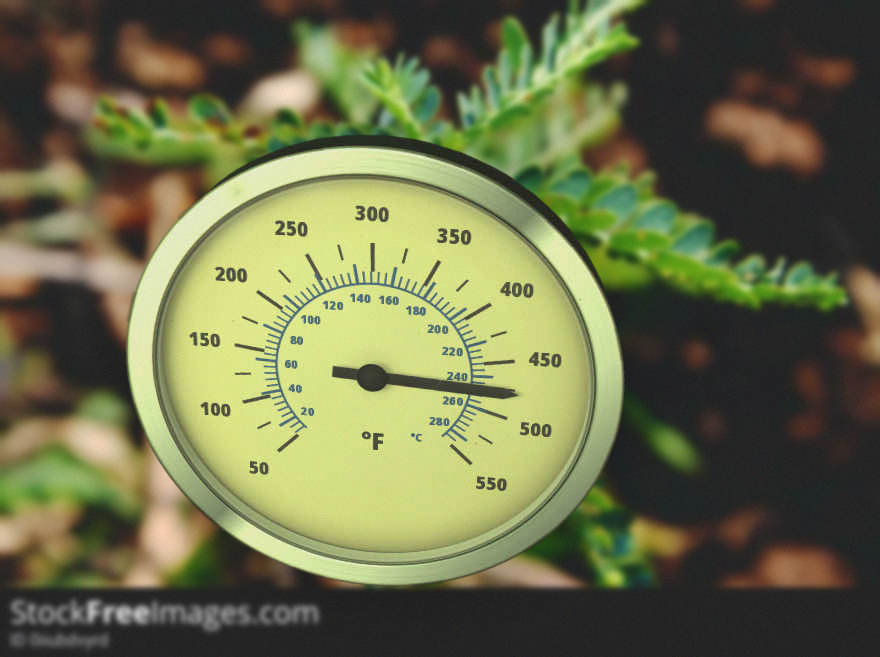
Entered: 475; °F
